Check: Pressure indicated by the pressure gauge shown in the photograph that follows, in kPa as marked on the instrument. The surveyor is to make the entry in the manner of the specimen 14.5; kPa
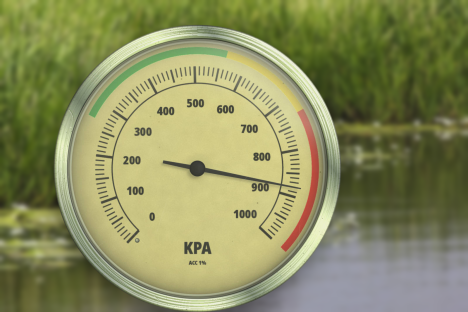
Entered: 880; kPa
